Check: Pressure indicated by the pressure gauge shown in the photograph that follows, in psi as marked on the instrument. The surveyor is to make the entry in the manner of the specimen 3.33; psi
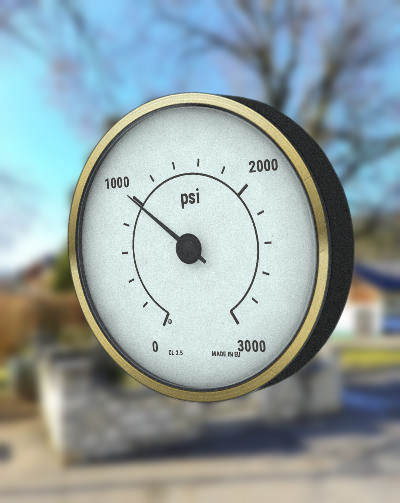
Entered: 1000; psi
